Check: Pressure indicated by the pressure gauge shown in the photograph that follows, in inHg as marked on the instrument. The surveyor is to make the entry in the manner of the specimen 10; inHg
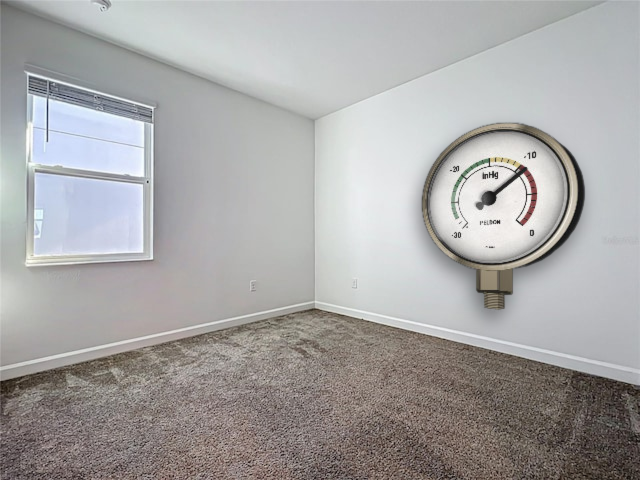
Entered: -9; inHg
